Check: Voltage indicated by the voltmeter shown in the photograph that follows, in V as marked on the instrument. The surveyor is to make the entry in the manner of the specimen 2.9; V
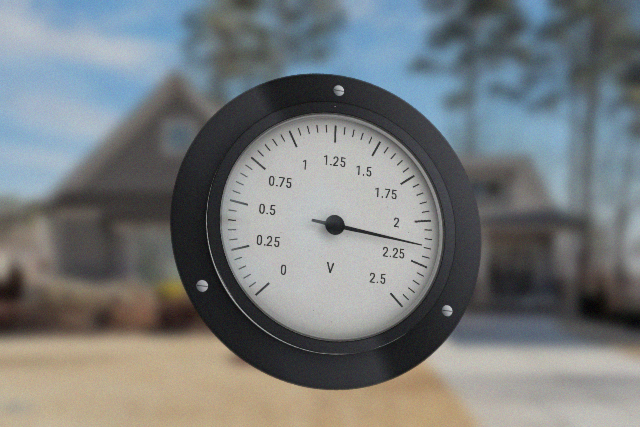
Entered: 2.15; V
